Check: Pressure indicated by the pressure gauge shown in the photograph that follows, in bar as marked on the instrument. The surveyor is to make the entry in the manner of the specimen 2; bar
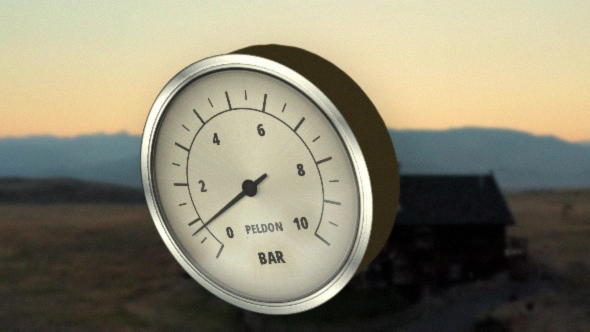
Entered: 0.75; bar
